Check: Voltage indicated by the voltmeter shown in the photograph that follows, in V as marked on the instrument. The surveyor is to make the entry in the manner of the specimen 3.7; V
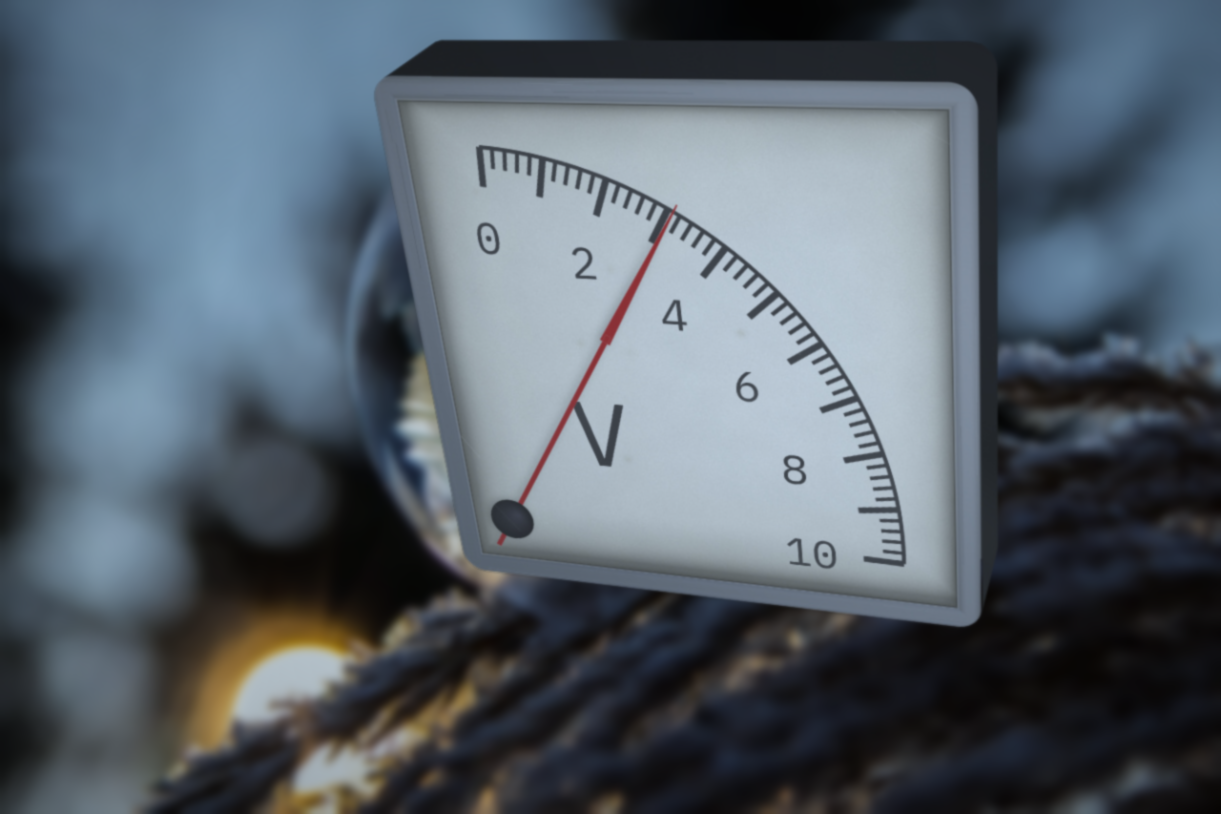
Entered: 3.1; V
